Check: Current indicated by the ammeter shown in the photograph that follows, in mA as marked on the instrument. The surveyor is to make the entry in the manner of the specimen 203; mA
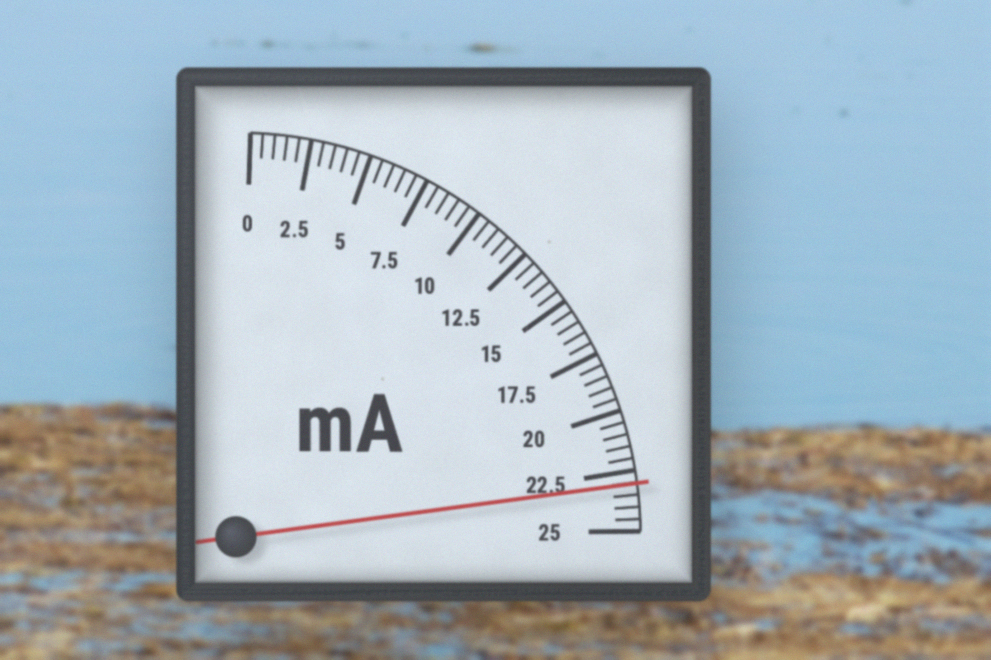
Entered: 23; mA
